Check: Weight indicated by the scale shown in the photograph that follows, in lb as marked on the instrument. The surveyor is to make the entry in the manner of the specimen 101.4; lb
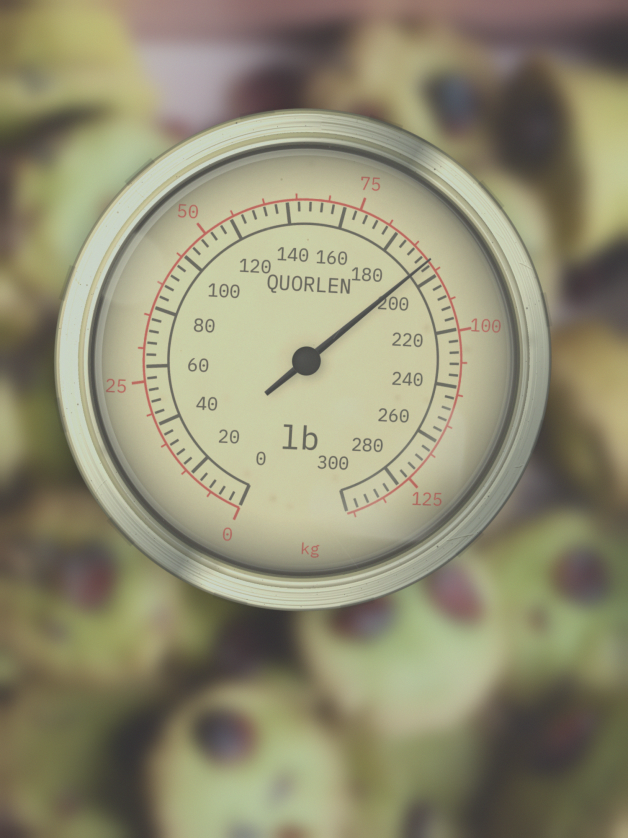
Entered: 194; lb
